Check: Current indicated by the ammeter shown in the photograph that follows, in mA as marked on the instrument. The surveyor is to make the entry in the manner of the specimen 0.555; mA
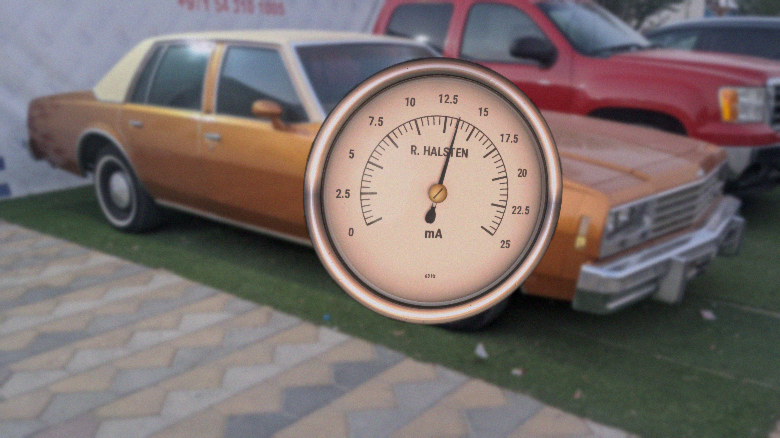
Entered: 13.5; mA
